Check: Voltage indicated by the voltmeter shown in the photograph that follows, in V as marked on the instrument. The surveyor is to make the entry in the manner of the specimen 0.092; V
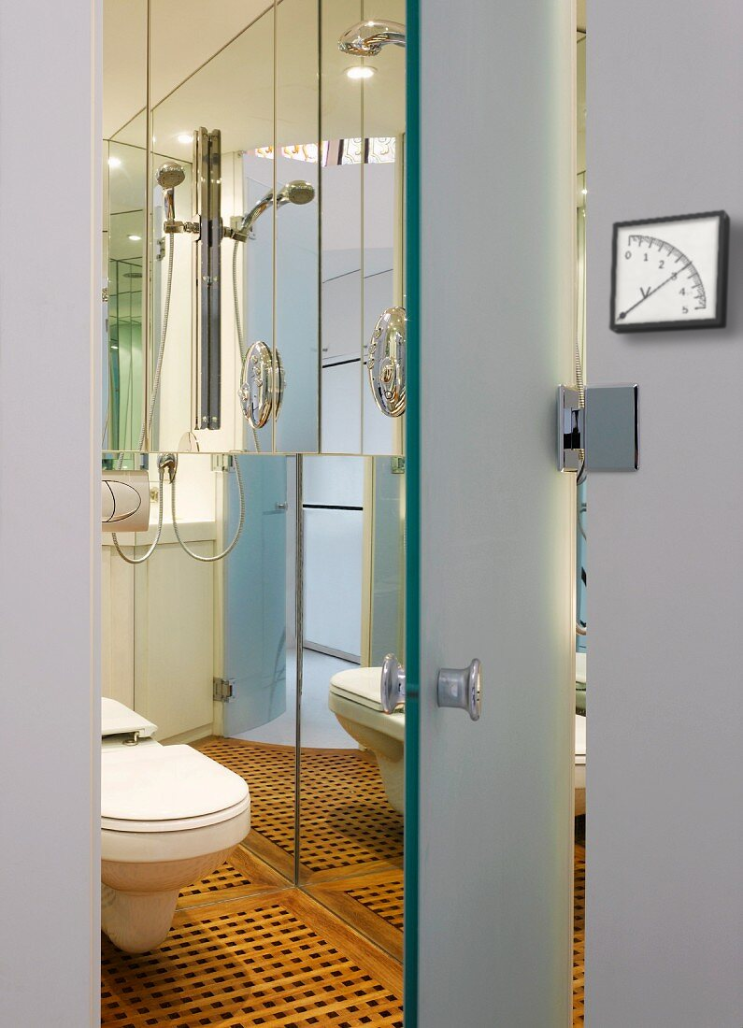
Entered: 3; V
